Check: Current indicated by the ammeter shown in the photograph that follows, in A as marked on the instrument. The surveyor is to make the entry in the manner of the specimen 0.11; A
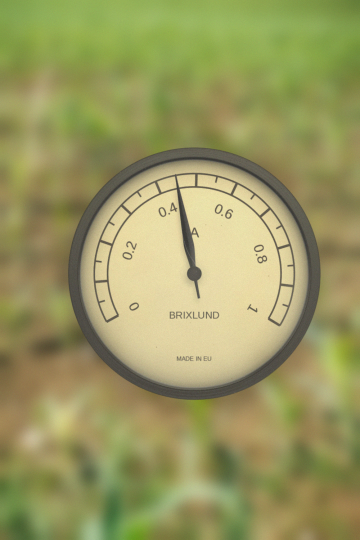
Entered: 0.45; A
